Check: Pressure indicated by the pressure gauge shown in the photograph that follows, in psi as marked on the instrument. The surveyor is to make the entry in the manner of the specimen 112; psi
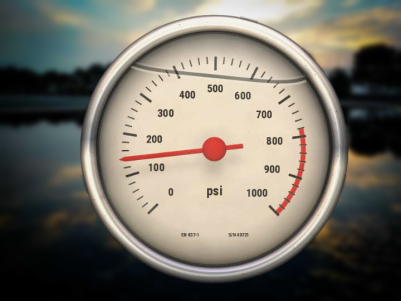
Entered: 140; psi
